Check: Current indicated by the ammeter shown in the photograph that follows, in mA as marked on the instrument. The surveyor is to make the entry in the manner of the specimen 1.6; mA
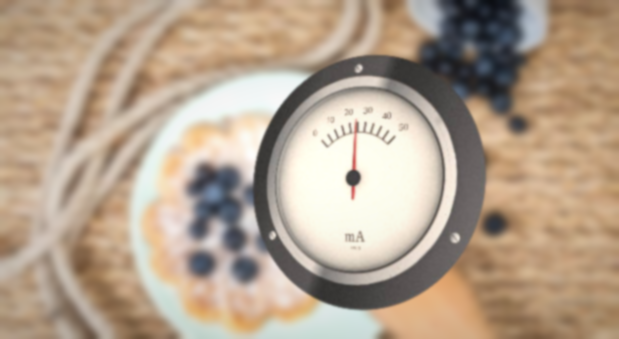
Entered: 25; mA
